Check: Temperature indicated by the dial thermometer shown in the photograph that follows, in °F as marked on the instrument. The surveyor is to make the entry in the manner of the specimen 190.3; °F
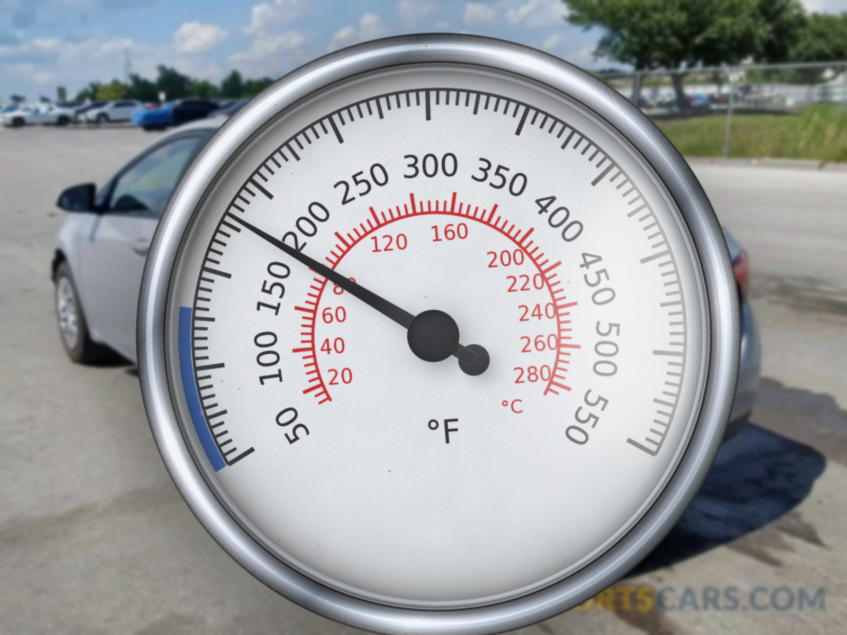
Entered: 180; °F
